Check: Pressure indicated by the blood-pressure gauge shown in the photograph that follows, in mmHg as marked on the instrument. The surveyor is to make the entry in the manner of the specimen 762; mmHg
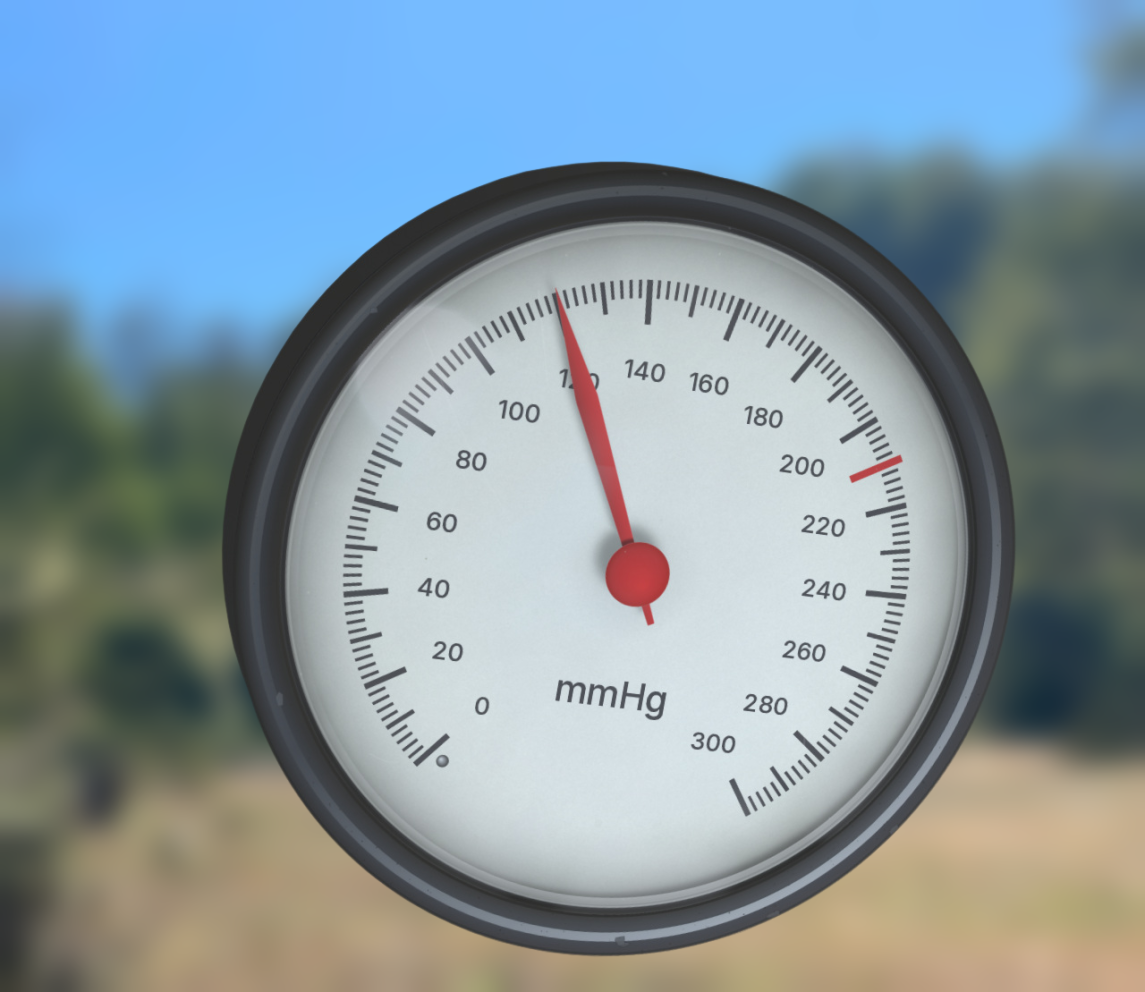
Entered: 120; mmHg
